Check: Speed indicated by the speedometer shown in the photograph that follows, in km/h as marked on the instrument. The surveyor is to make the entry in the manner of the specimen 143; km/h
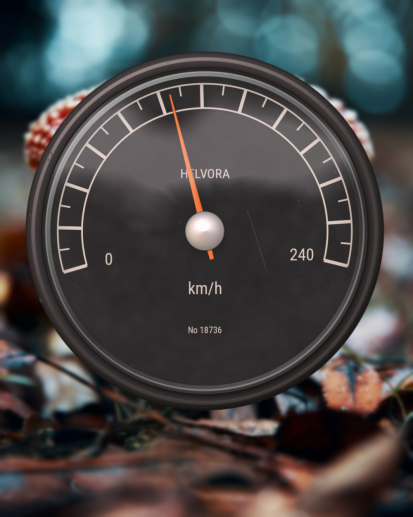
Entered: 105; km/h
